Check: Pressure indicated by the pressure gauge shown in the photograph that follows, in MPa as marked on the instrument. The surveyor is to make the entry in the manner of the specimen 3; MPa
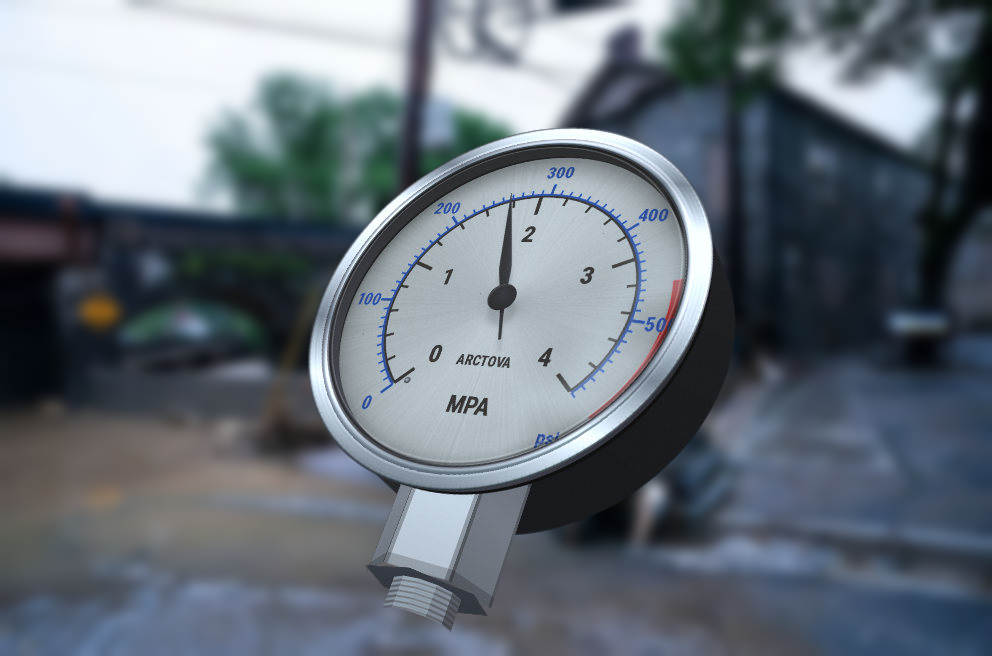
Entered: 1.8; MPa
